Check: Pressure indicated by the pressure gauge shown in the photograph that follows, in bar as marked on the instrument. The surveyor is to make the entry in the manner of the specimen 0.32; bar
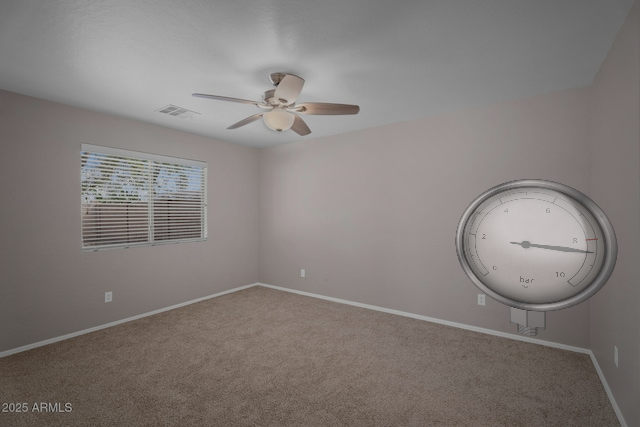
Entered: 8.5; bar
